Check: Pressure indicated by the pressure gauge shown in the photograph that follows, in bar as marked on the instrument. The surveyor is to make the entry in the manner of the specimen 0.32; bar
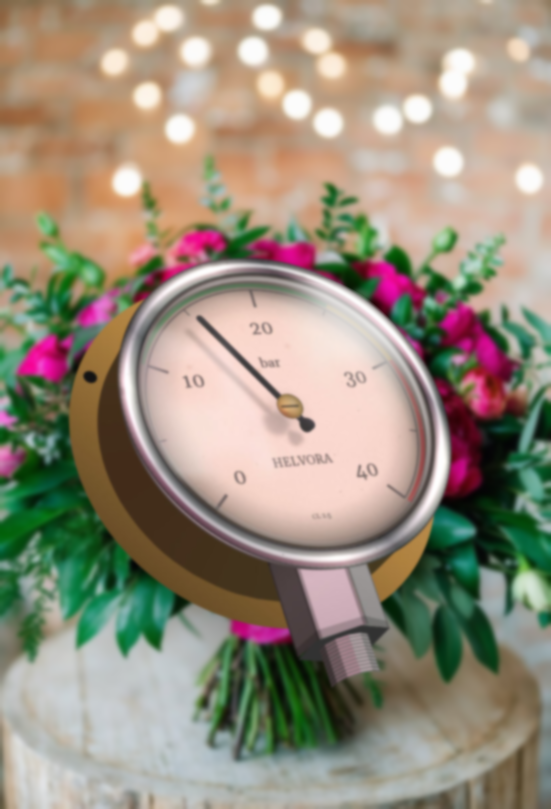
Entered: 15; bar
